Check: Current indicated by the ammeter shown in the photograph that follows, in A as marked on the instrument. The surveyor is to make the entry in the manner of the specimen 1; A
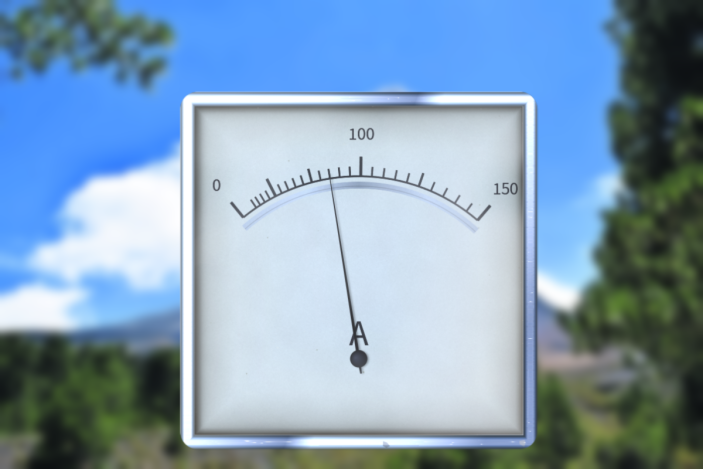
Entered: 85; A
